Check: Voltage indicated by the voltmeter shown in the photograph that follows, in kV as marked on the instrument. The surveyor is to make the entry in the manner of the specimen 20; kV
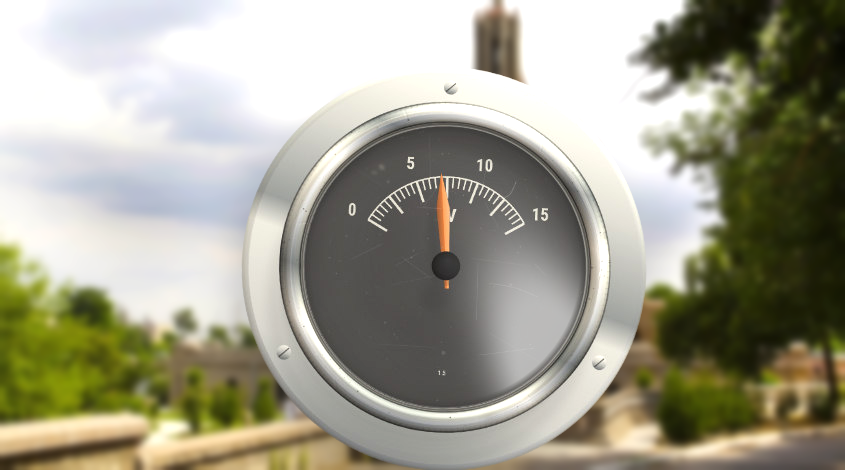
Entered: 7; kV
